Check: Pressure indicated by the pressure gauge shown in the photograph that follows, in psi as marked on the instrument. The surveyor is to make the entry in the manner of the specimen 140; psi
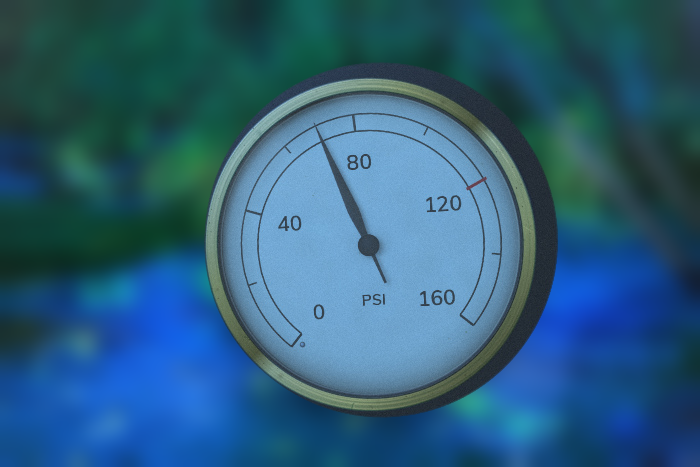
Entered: 70; psi
